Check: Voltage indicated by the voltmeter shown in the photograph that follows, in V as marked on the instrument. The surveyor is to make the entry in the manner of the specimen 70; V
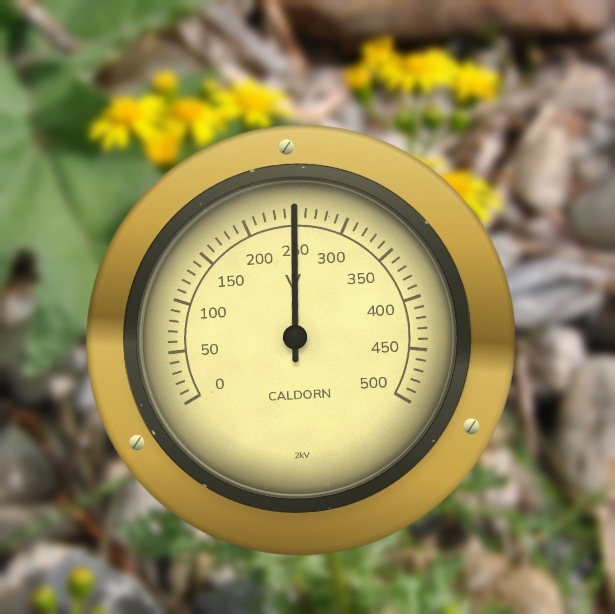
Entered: 250; V
